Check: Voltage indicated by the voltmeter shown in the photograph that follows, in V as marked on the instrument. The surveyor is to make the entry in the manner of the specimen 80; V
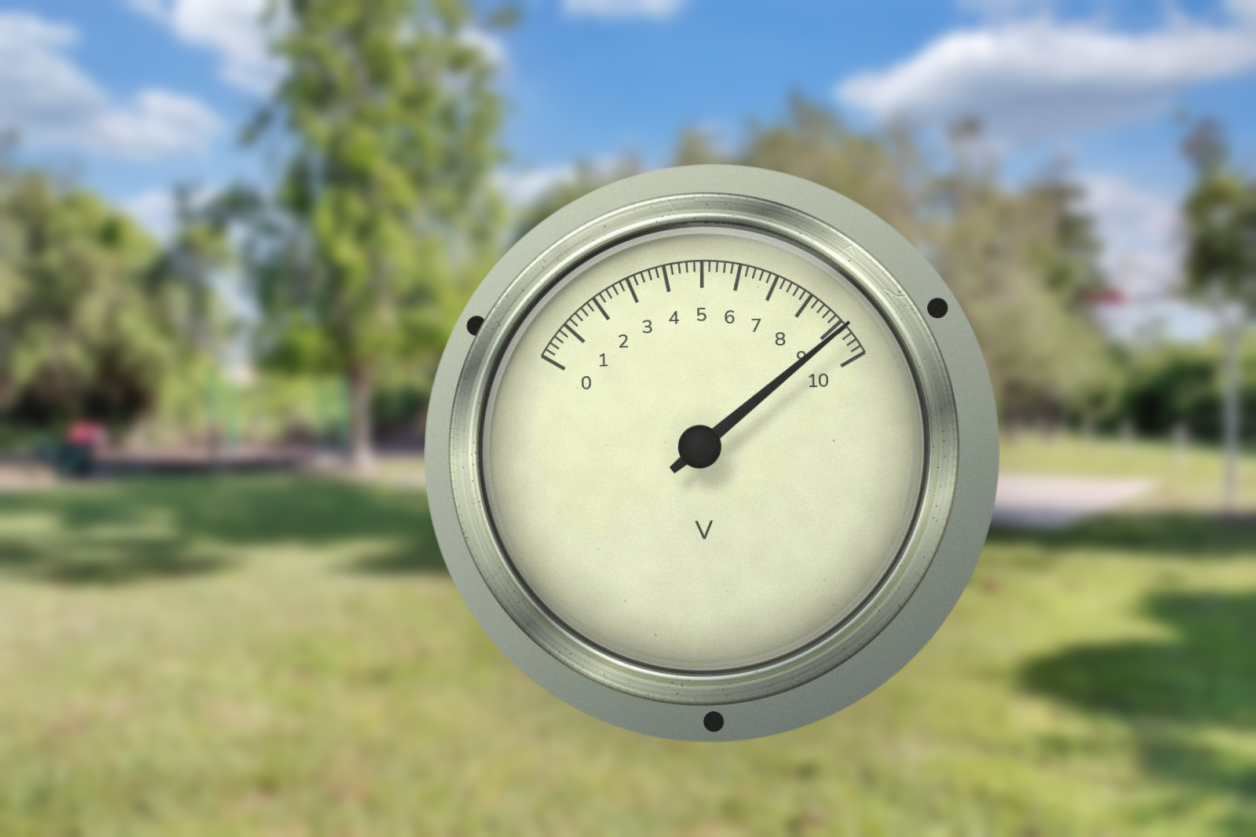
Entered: 9.2; V
